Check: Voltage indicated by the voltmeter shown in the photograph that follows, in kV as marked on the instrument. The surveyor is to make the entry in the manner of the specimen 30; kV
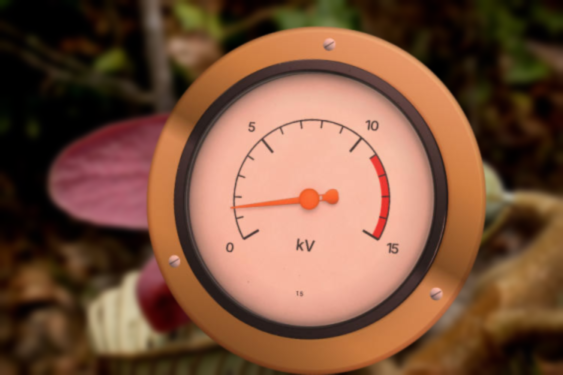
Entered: 1.5; kV
